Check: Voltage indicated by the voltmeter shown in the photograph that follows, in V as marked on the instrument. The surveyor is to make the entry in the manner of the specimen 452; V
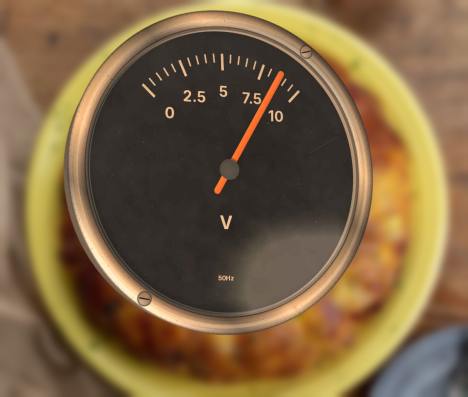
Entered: 8.5; V
